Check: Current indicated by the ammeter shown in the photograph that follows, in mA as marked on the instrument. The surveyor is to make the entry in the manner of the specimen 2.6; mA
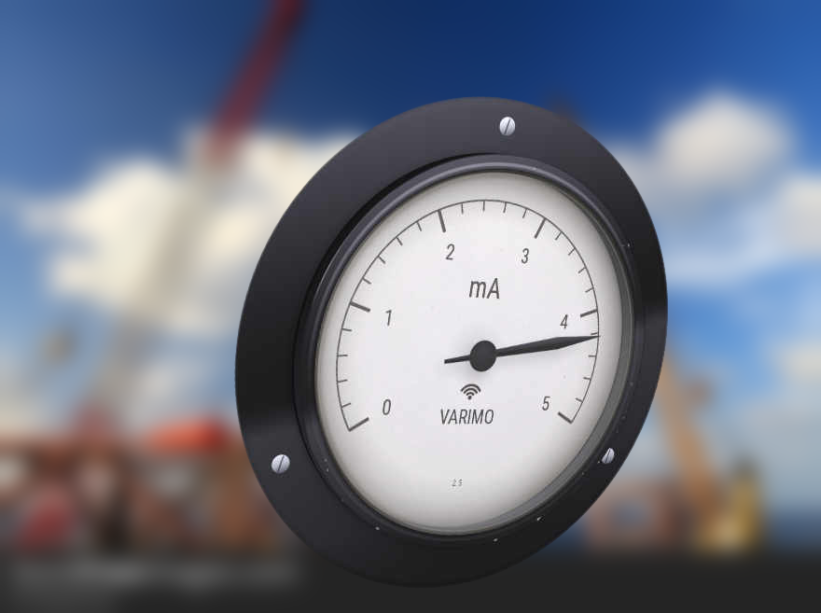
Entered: 4.2; mA
